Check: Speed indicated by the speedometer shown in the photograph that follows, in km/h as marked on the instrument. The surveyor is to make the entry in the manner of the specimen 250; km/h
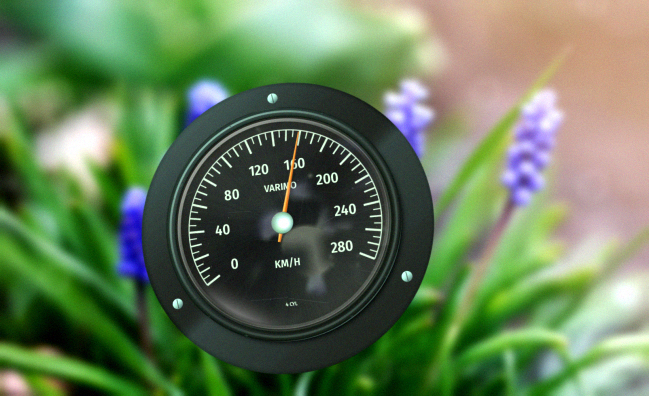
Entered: 160; km/h
